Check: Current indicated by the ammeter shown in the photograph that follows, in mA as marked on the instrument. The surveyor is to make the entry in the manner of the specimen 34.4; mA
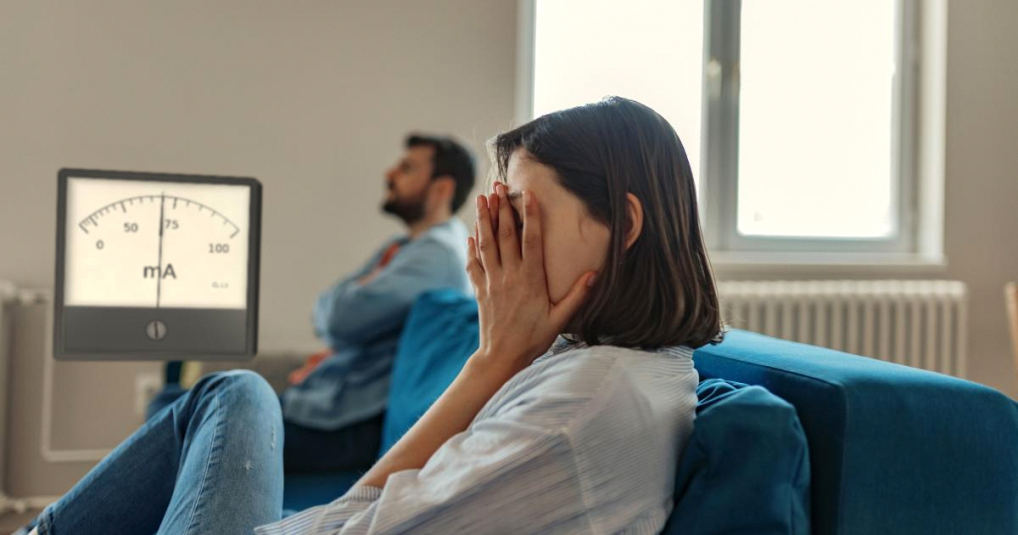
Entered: 70; mA
